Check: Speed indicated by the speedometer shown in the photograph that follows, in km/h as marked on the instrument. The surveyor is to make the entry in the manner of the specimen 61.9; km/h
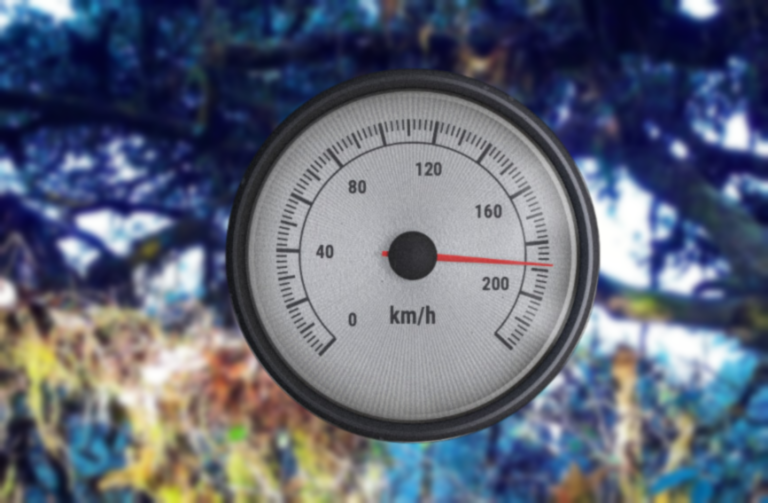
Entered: 188; km/h
